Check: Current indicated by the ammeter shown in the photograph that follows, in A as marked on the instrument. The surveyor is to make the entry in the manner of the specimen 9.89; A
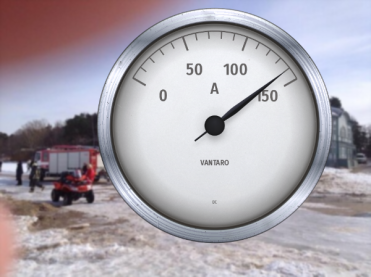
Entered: 140; A
